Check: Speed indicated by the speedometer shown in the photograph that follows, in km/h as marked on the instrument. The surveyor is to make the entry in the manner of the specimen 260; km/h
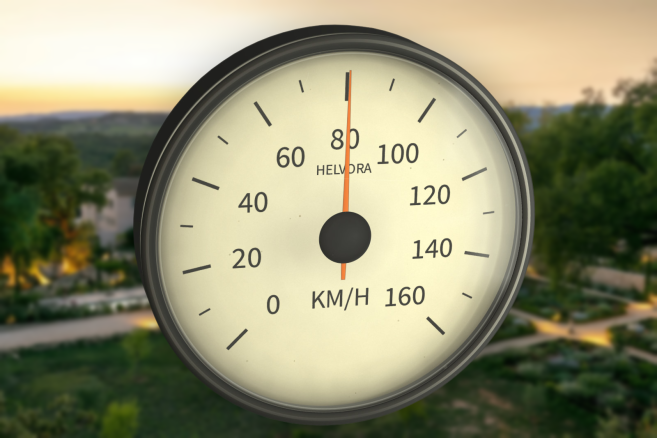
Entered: 80; km/h
